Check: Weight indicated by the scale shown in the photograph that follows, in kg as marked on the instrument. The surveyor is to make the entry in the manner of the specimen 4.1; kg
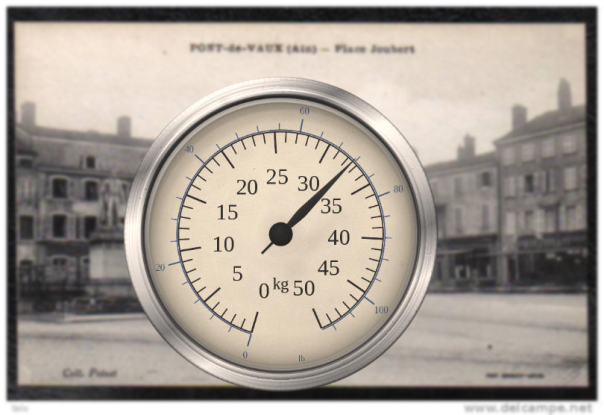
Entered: 32.5; kg
